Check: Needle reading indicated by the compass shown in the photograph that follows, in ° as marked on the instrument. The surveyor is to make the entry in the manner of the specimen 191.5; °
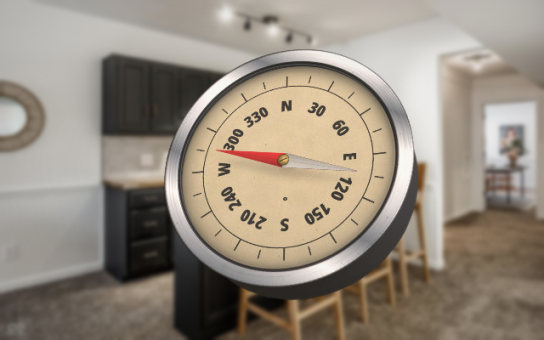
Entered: 285; °
